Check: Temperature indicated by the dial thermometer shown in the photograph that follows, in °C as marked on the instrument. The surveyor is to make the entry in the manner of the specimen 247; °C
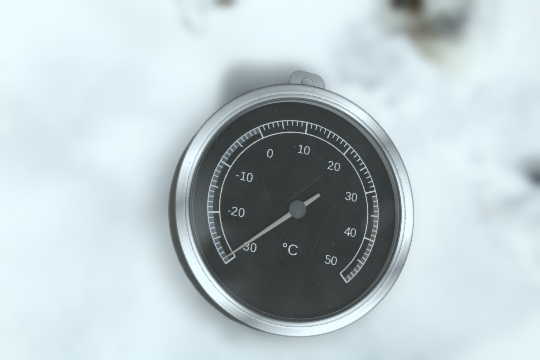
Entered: -29; °C
